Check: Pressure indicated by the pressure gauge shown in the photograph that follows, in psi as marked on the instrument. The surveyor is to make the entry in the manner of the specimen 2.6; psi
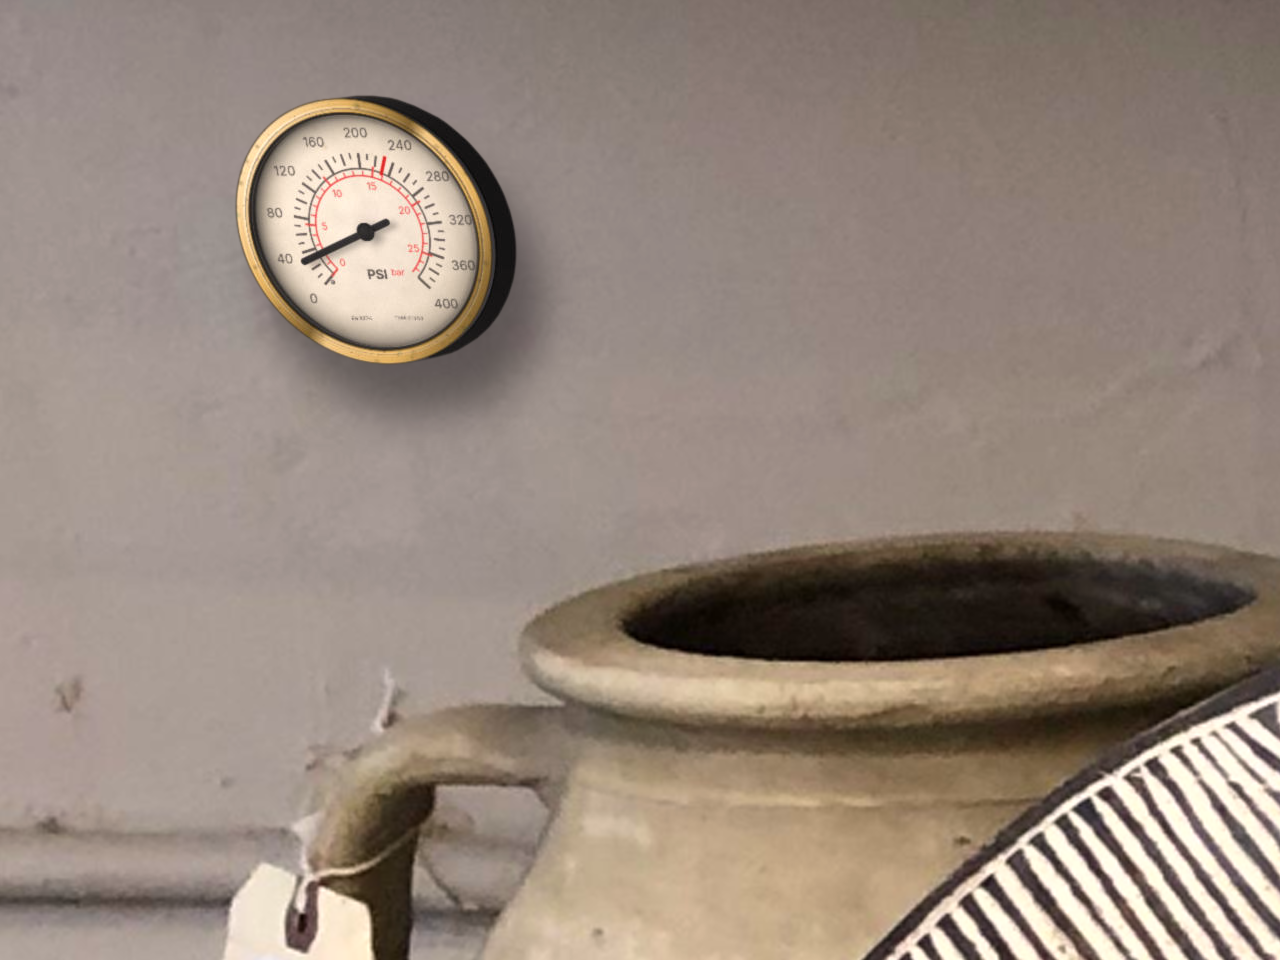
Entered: 30; psi
